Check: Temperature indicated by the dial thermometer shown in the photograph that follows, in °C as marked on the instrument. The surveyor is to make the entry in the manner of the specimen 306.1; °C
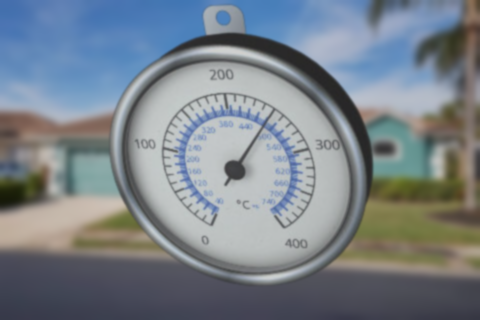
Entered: 250; °C
